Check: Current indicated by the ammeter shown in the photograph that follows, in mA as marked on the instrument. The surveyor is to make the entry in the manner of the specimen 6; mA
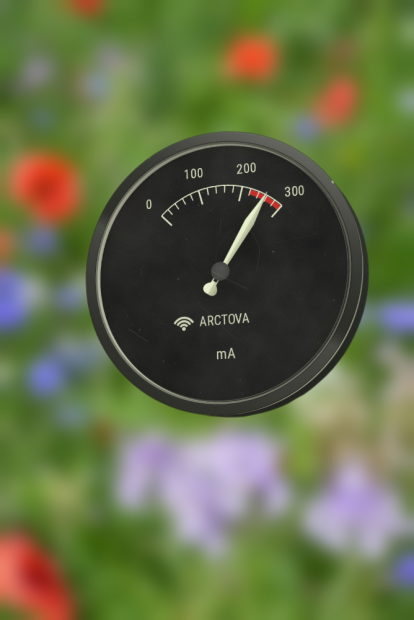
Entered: 260; mA
